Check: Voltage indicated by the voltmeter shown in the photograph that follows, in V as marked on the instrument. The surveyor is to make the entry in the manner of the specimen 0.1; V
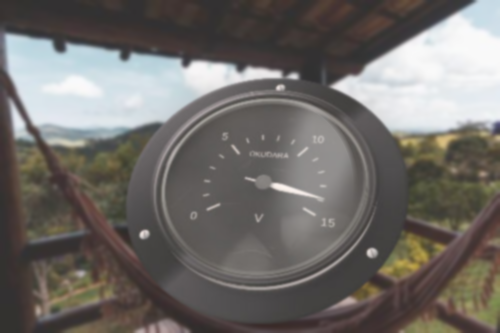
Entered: 14; V
